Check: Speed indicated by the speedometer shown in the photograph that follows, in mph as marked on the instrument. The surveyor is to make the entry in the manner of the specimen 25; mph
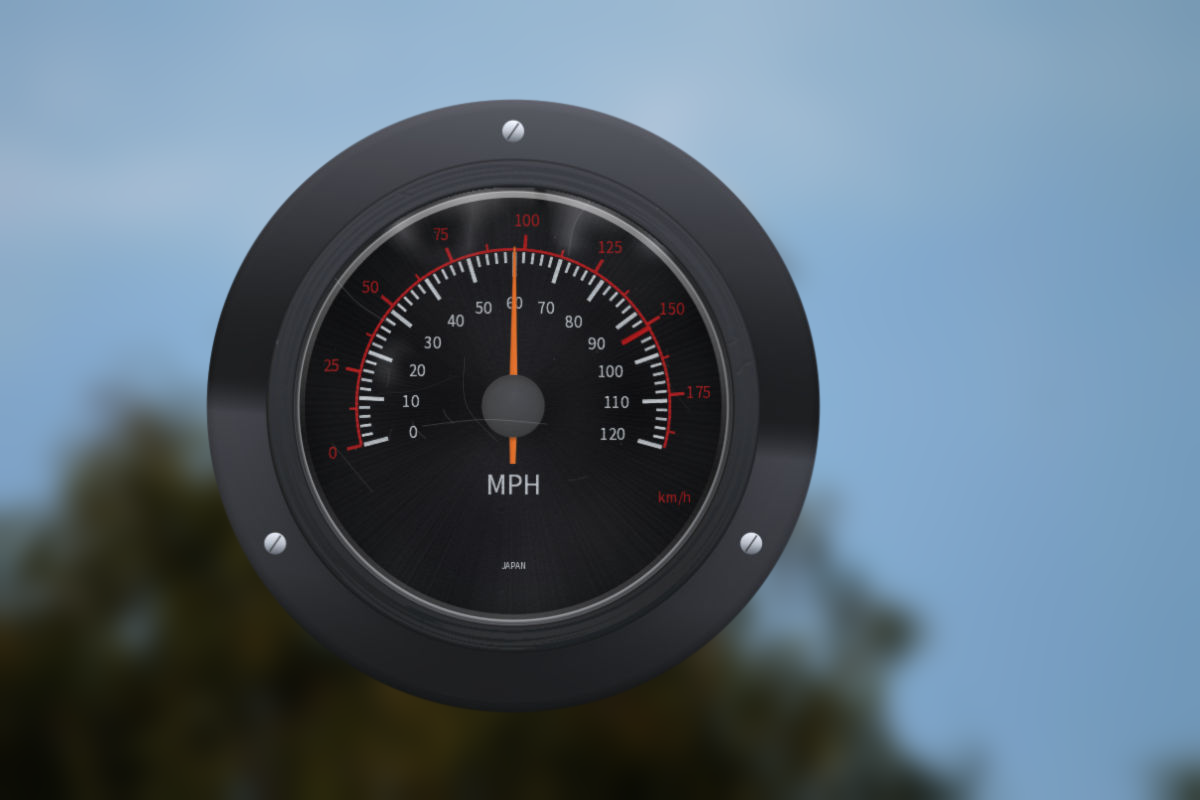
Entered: 60; mph
